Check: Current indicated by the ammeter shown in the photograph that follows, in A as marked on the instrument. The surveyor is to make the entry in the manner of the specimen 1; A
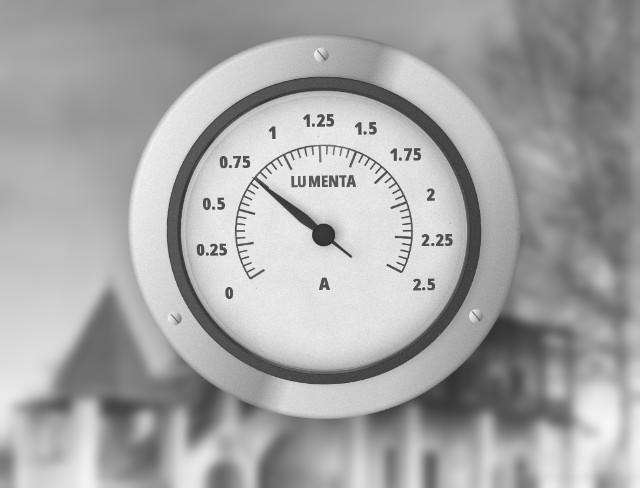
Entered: 0.75; A
